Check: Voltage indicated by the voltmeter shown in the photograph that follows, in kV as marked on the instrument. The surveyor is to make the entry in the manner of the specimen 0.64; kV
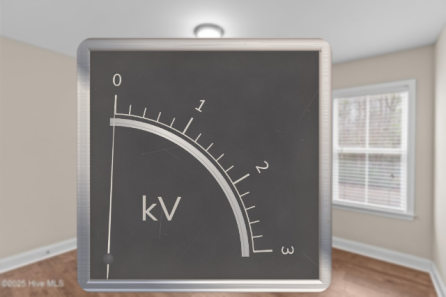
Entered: 0; kV
